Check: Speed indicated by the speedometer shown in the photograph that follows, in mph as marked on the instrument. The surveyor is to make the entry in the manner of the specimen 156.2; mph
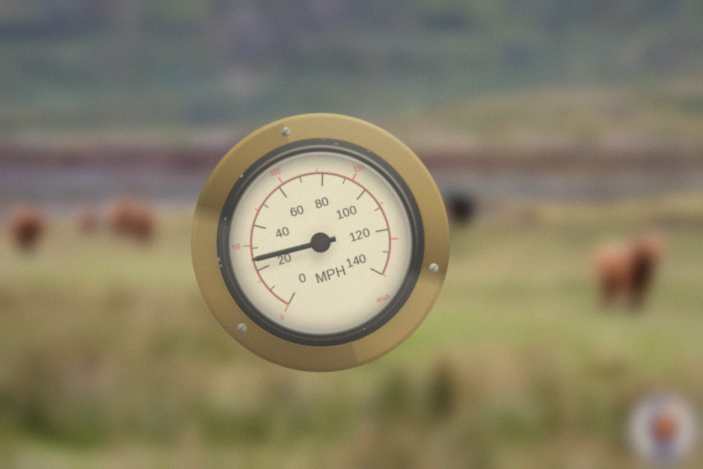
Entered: 25; mph
